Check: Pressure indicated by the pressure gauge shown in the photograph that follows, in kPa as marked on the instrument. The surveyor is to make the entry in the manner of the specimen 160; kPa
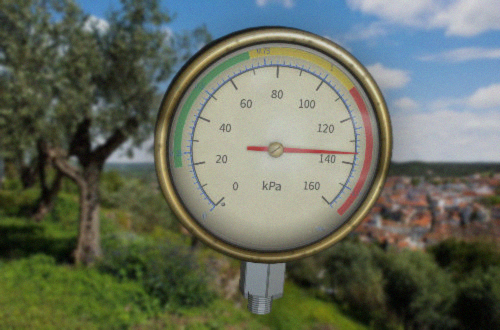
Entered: 135; kPa
